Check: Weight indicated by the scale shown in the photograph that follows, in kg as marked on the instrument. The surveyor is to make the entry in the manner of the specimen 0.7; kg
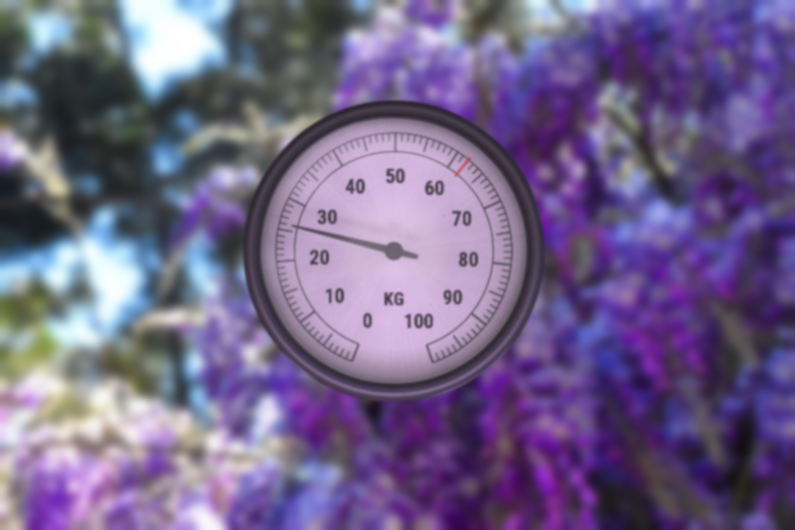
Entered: 26; kg
